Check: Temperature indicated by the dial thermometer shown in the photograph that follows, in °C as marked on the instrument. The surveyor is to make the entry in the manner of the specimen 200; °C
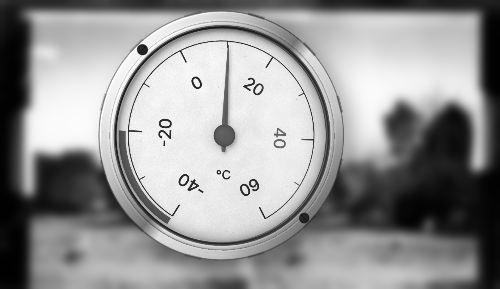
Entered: 10; °C
